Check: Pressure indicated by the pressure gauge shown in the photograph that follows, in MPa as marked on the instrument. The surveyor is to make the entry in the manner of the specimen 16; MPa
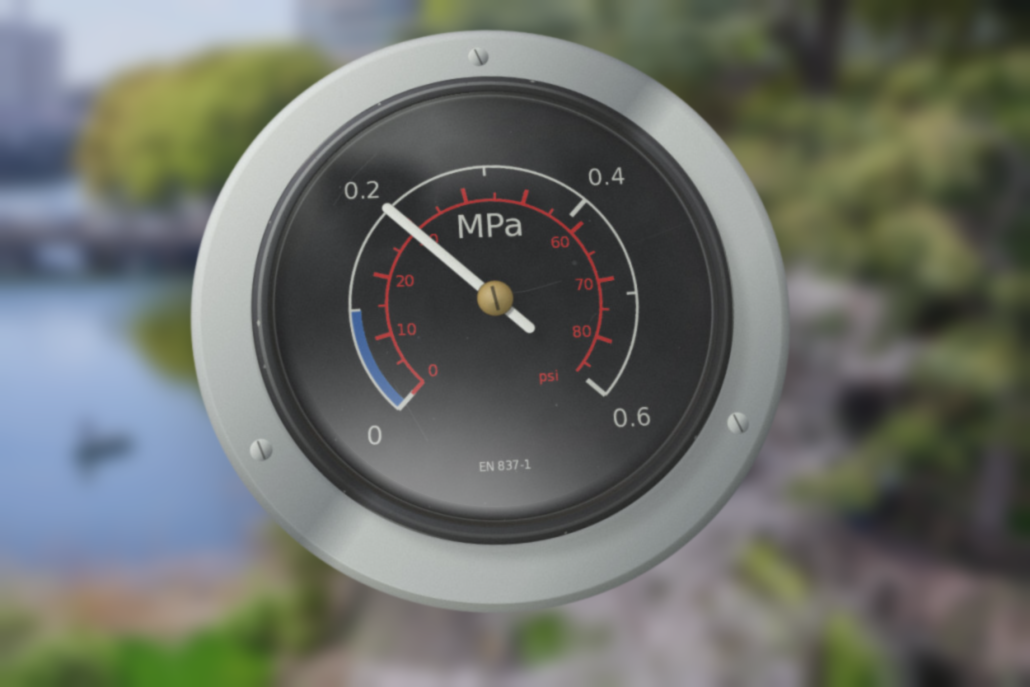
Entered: 0.2; MPa
